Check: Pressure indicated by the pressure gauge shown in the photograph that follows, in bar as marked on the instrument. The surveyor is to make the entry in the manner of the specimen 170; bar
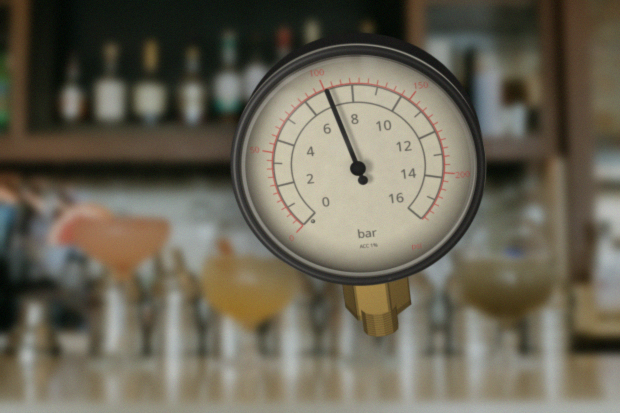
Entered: 7; bar
